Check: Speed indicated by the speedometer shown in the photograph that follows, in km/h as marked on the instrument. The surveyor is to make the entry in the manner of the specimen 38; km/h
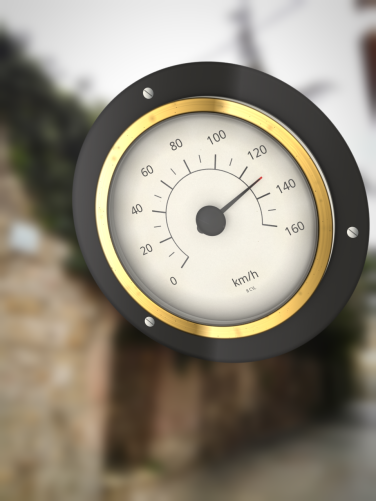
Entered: 130; km/h
